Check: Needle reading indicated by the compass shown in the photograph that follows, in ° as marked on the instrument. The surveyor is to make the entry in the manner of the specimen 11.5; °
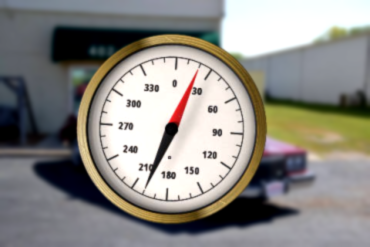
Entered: 20; °
